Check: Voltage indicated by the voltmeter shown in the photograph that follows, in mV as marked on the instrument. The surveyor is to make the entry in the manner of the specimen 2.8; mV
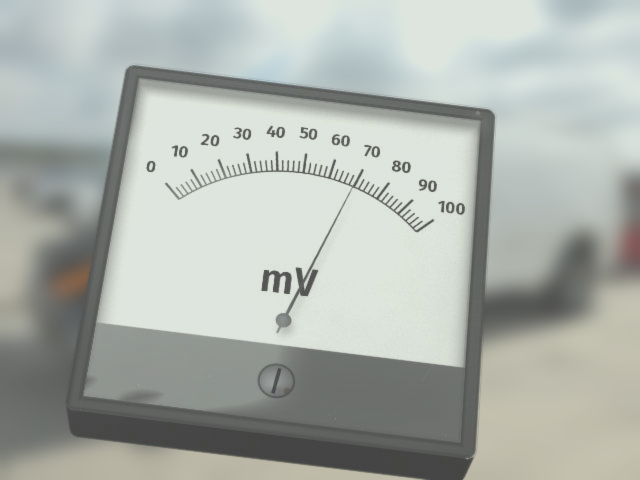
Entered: 70; mV
